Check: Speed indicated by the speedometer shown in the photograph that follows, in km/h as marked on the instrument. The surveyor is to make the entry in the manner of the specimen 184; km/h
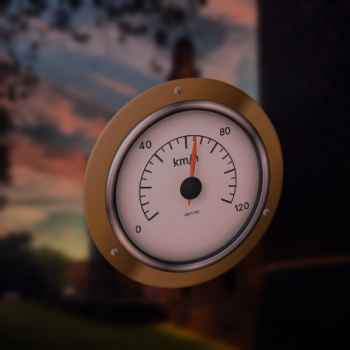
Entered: 65; km/h
